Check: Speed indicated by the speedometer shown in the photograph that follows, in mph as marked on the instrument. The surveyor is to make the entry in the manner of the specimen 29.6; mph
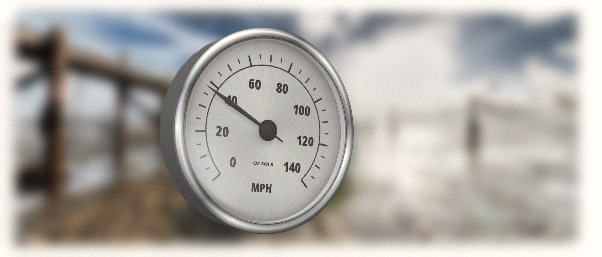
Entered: 37.5; mph
